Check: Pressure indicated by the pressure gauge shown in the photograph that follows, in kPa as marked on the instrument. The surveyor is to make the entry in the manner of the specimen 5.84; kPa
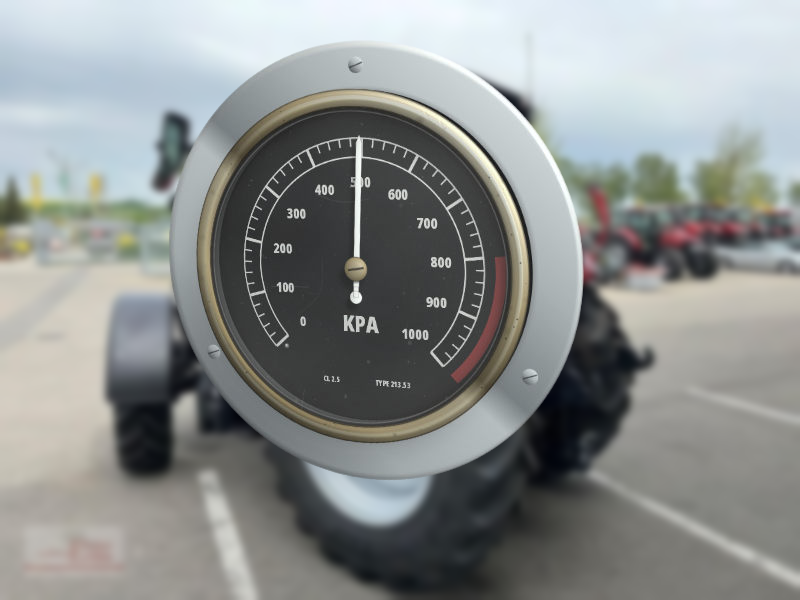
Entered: 500; kPa
